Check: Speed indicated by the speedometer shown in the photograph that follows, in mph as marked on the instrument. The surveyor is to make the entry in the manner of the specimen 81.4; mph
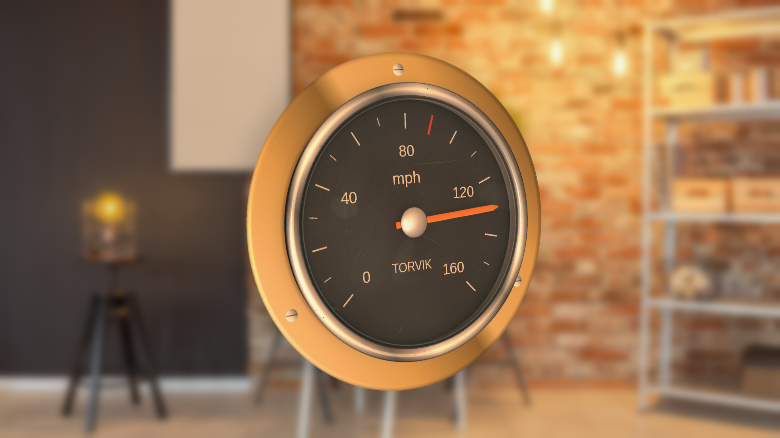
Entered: 130; mph
